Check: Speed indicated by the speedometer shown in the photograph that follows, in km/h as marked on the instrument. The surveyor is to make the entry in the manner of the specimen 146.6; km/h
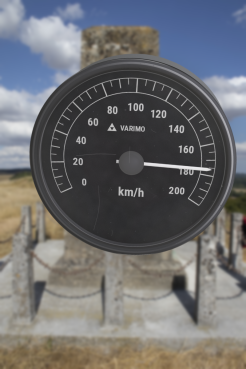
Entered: 175; km/h
